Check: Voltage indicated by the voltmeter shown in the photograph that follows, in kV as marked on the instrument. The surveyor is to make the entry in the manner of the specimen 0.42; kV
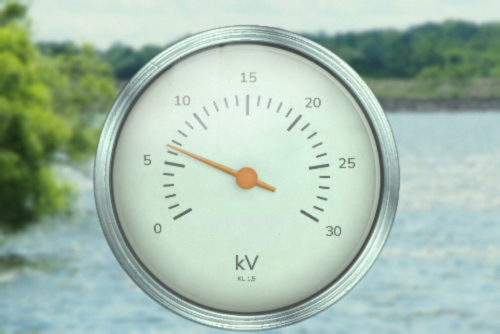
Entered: 6.5; kV
